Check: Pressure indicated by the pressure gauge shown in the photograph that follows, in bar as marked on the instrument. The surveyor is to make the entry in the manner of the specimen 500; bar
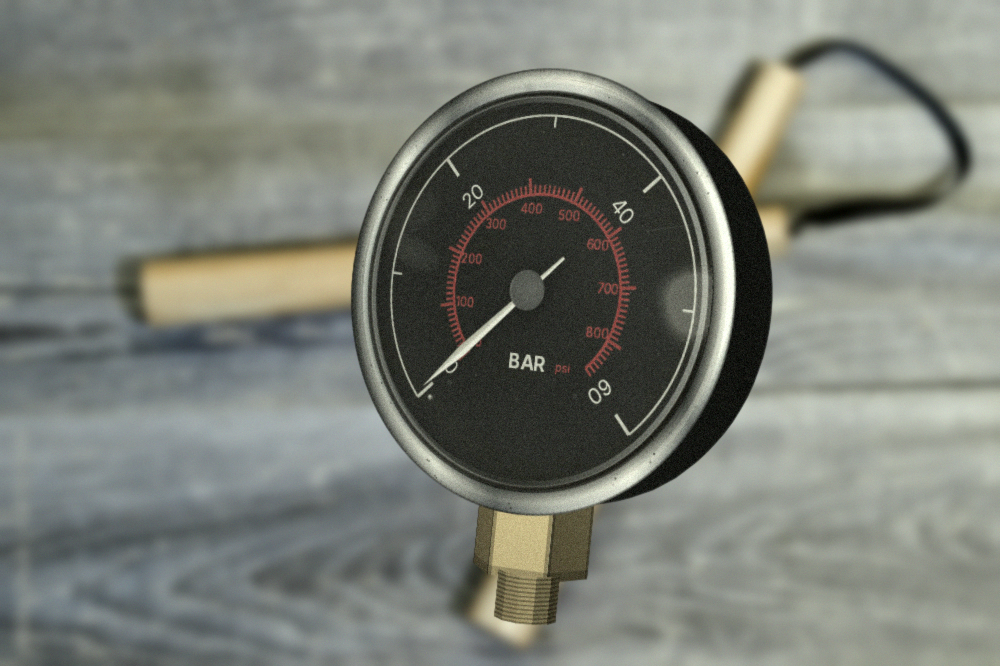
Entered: 0; bar
